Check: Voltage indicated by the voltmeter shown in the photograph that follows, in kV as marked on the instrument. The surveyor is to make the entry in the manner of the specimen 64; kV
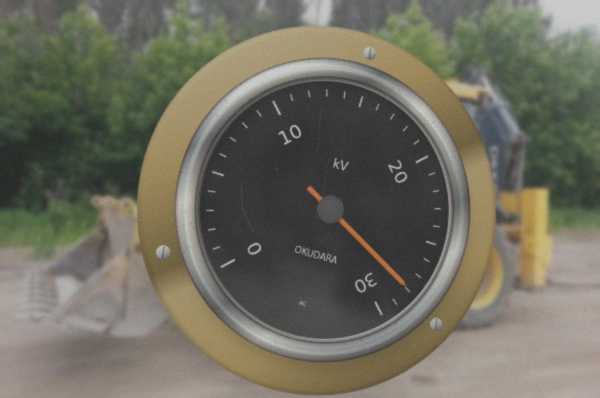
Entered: 28; kV
